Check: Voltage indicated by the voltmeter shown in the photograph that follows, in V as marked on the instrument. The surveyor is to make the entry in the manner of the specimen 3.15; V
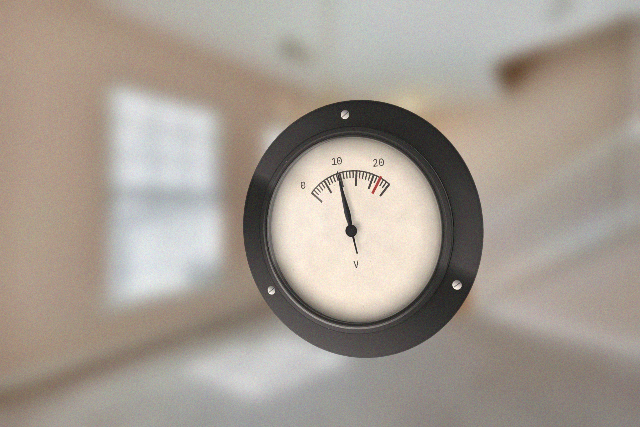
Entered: 10; V
